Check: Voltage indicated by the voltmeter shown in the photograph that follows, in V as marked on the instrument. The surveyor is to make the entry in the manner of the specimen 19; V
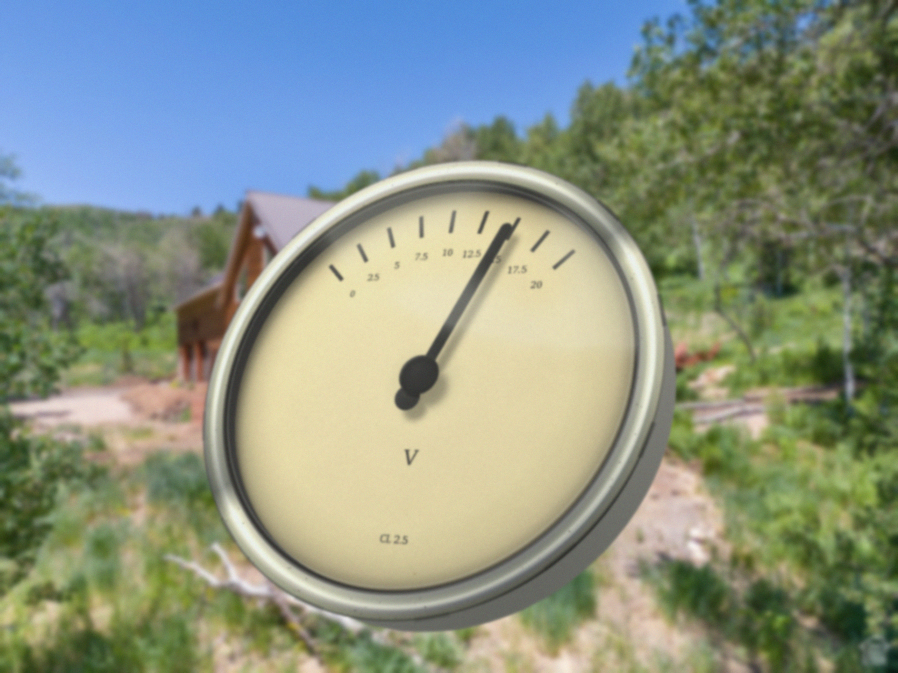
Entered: 15; V
